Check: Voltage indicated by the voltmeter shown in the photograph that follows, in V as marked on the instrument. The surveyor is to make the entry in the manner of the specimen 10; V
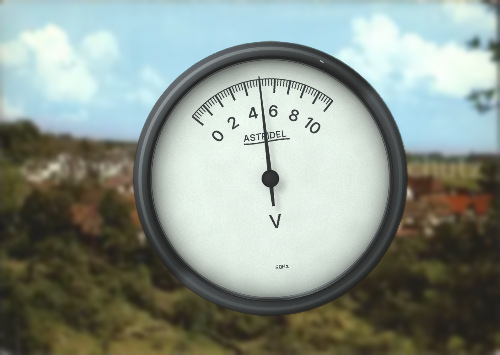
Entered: 5; V
